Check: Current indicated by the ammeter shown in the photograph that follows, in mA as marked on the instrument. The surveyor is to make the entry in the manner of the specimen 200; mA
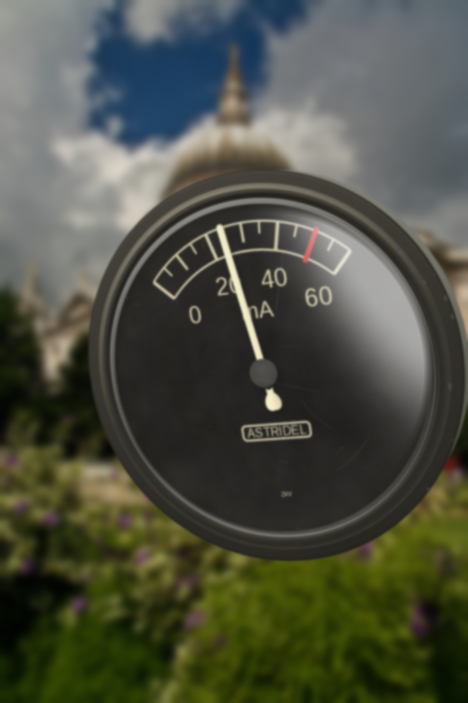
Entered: 25; mA
